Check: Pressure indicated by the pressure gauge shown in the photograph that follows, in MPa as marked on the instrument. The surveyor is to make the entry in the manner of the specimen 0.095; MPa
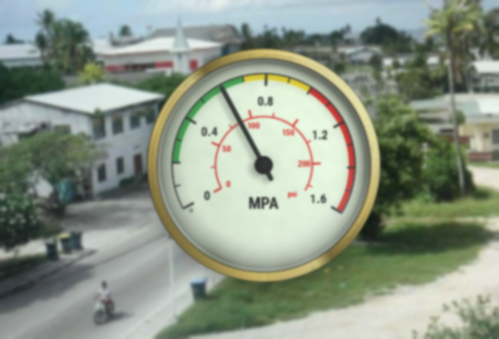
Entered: 0.6; MPa
